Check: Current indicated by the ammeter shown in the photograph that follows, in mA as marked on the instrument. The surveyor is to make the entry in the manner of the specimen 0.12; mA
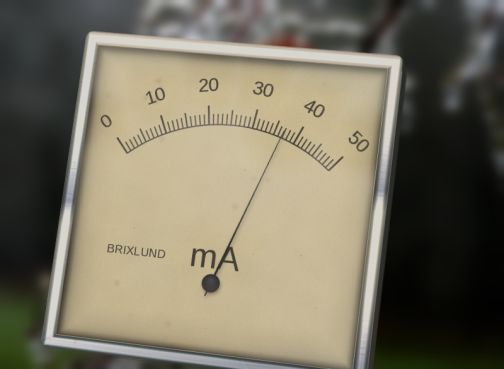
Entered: 37; mA
